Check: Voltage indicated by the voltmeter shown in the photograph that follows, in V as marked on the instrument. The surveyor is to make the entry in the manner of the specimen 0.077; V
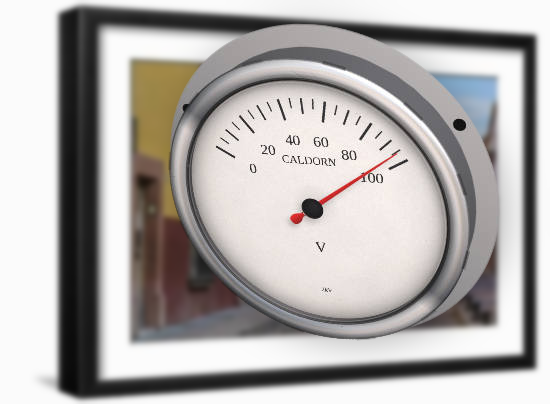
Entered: 95; V
